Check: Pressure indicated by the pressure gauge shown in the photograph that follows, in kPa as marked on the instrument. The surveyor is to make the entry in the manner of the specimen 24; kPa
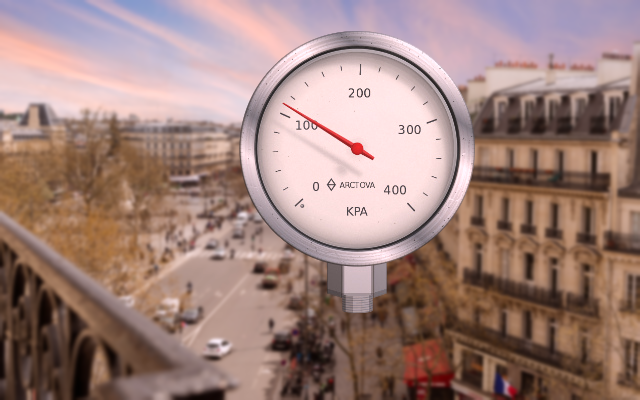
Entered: 110; kPa
